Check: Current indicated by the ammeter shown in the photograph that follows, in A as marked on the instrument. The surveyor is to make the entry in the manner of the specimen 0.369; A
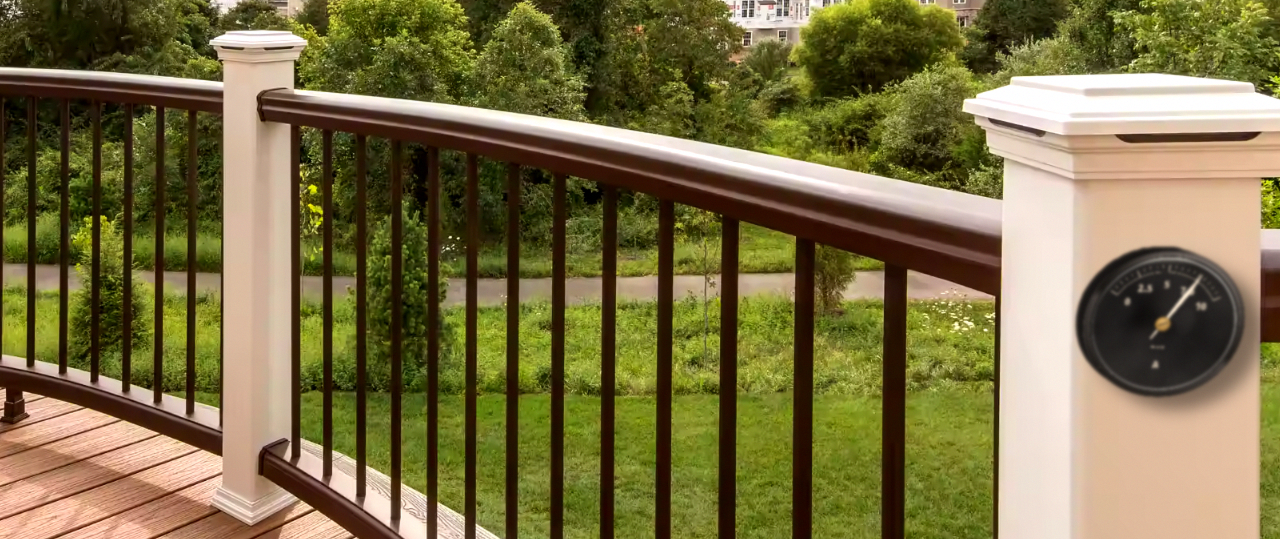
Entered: 7.5; A
